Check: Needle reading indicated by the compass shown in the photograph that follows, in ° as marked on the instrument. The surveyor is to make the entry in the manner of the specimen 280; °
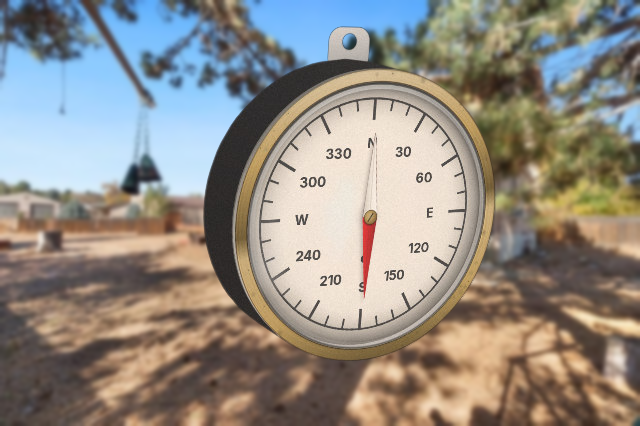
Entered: 180; °
